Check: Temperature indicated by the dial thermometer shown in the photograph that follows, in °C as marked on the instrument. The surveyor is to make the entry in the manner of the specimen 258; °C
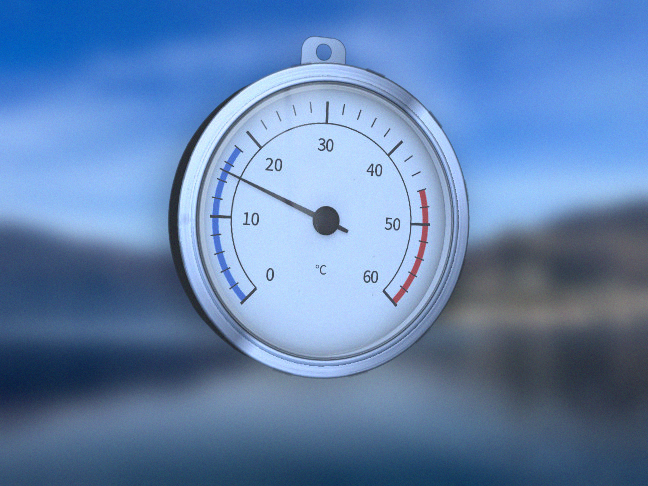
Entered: 15; °C
